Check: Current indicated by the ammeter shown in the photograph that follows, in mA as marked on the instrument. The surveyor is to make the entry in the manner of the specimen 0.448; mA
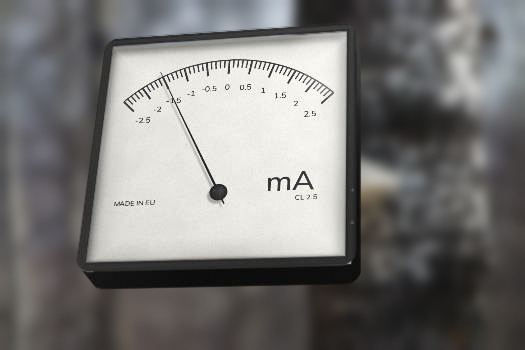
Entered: -1.5; mA
